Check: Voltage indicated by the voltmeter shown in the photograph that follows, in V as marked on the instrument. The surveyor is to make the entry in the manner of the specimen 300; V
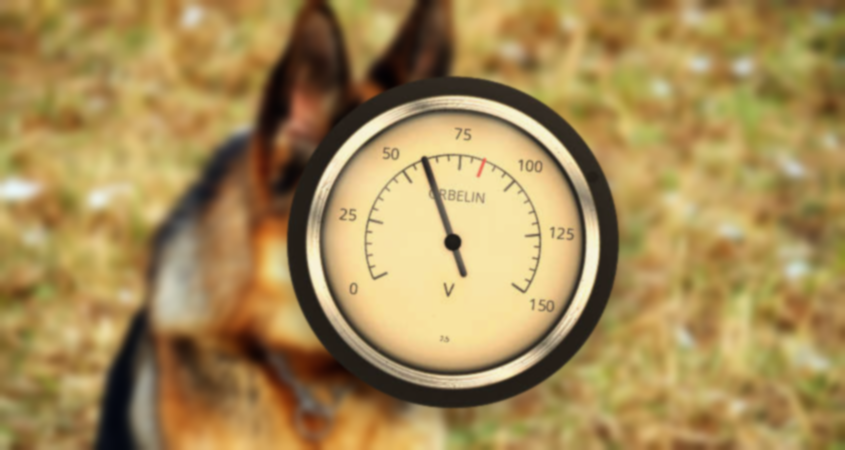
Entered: 60; V
